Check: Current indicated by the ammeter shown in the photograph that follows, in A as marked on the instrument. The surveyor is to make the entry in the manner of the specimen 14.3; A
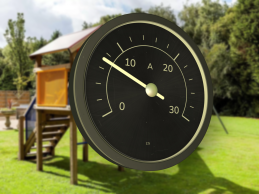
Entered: 7; A
